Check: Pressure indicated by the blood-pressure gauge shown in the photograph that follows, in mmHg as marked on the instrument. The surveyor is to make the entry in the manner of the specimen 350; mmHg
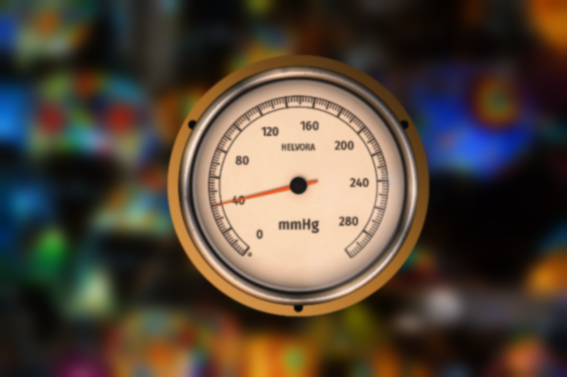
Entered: 40; mmHg
